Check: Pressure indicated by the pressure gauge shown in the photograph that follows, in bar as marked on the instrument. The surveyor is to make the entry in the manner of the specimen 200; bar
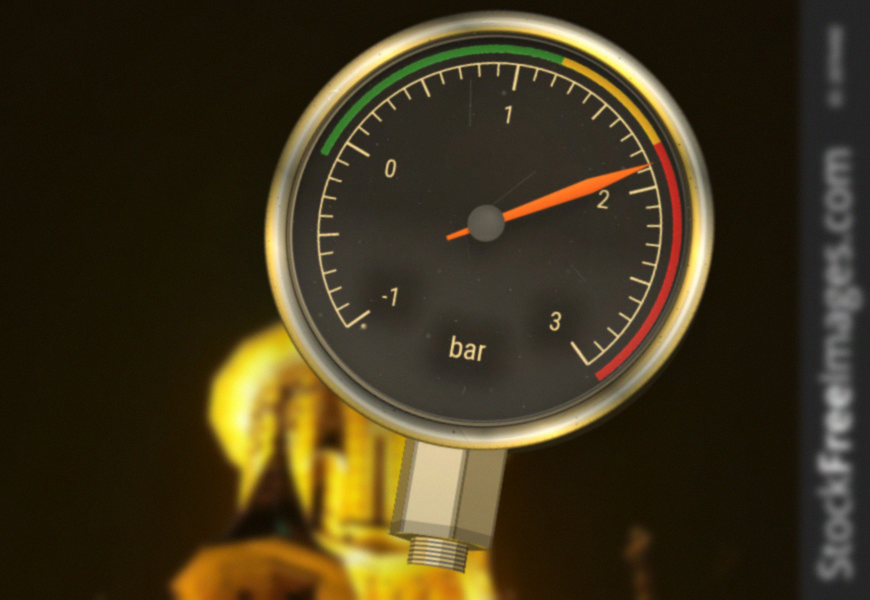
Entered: 1.9; bar
